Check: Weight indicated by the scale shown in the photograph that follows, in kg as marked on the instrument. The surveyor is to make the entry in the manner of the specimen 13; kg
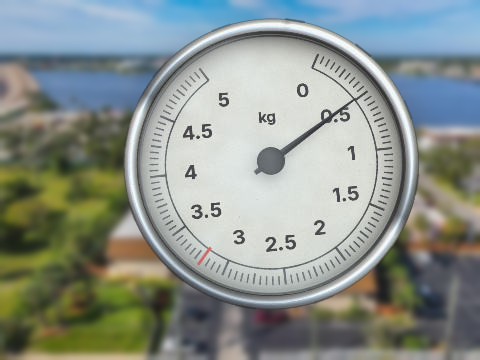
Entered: 0.5; kg
